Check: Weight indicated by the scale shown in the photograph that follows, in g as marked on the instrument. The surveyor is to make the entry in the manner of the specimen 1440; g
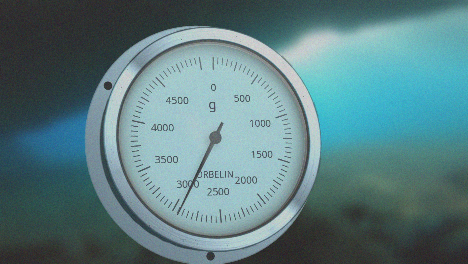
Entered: 2950; g
